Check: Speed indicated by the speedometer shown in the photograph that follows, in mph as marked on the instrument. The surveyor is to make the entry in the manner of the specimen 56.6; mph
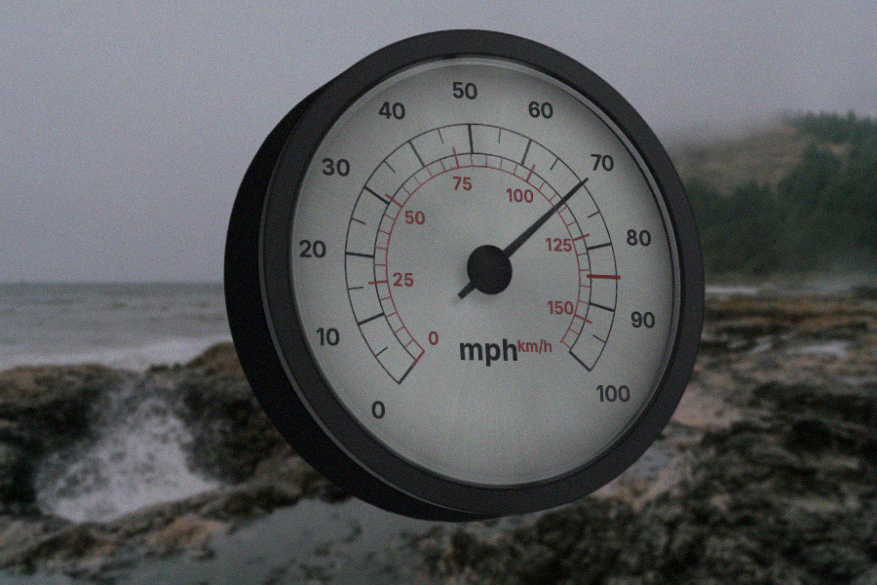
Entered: 70; mph
